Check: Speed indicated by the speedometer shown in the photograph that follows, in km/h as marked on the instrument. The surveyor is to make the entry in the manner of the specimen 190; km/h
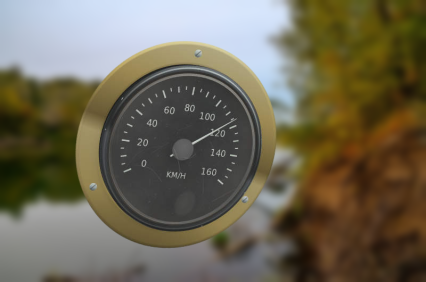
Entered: 115; km/h
